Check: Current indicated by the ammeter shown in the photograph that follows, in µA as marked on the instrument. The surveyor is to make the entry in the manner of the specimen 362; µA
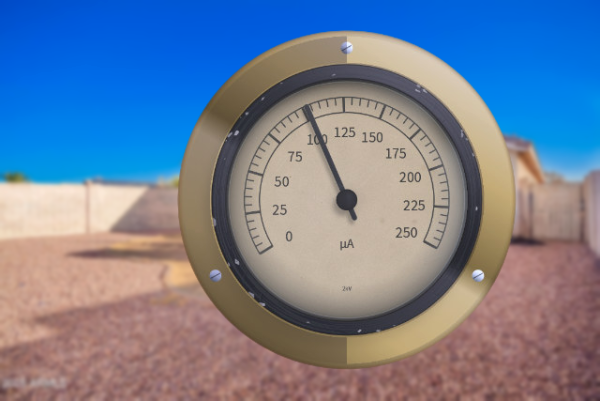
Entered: 102.5; µA
